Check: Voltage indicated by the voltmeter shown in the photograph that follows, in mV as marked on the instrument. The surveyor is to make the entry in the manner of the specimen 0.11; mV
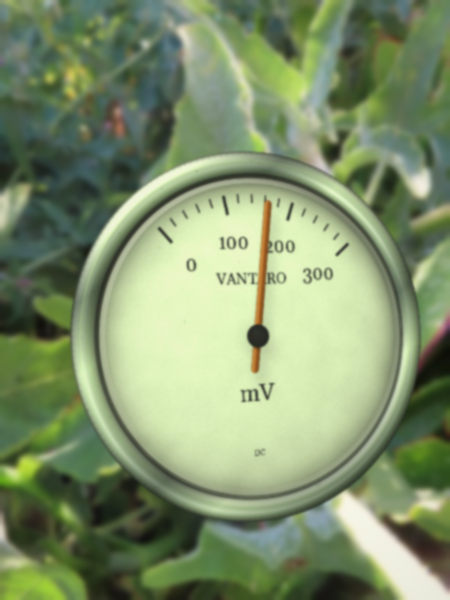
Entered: 160; mV
